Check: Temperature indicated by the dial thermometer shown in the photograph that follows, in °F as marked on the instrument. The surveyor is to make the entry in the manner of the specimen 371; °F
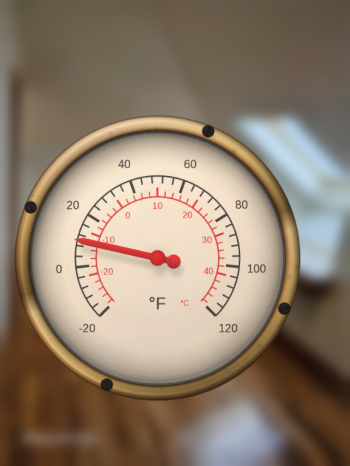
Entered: 10; °F
